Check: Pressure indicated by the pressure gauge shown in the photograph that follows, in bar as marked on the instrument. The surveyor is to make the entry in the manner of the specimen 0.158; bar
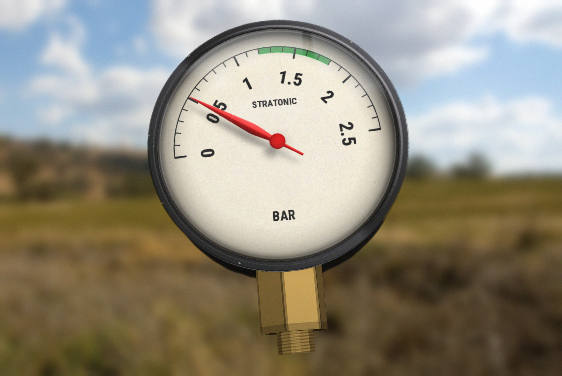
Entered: 0.5; bar
